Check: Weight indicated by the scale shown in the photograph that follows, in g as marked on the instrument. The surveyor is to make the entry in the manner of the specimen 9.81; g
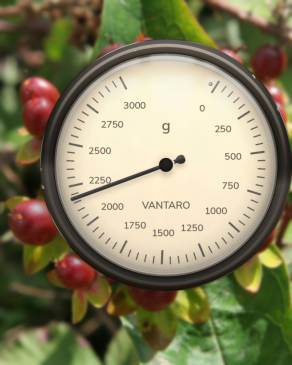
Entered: 2175; g
